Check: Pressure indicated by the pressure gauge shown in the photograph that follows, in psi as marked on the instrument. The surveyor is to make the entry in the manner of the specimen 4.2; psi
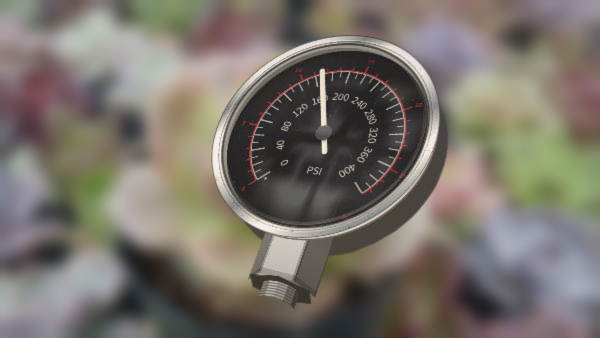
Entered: 170; psi
